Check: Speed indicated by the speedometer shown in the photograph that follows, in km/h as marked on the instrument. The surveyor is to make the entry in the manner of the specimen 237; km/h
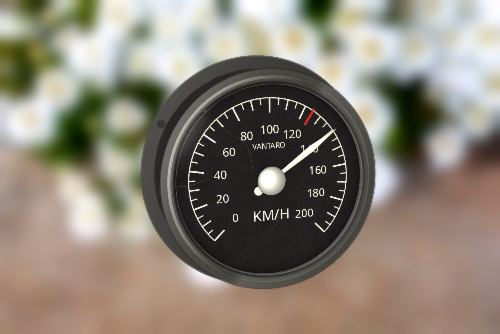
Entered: 140; km/h
